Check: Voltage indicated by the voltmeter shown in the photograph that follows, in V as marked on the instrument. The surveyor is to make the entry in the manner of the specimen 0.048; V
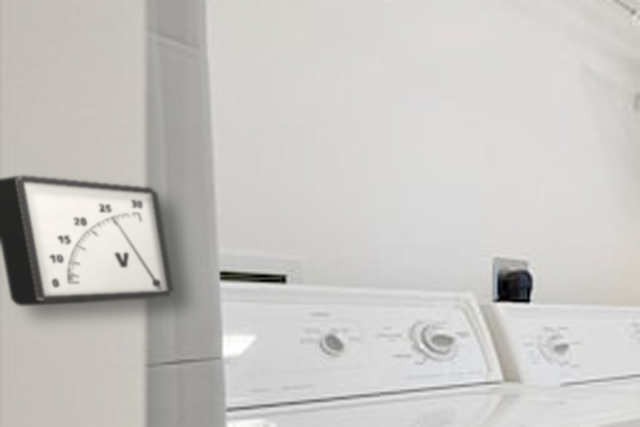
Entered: 25; V
